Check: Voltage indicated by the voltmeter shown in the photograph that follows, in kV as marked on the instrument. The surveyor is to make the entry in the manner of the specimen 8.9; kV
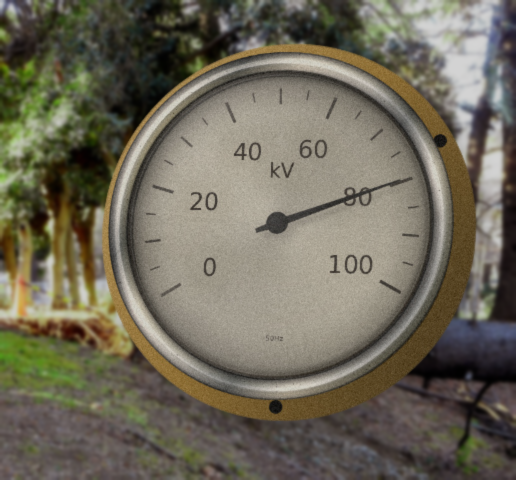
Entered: 80; kV
